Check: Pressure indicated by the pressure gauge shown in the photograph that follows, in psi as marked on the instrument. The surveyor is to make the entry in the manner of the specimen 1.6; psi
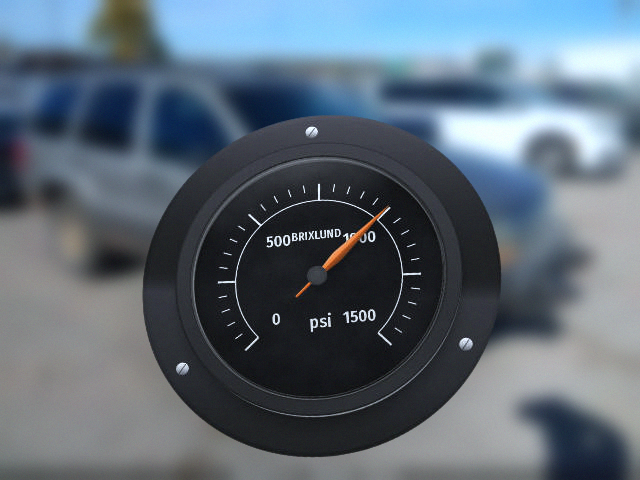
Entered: 1000; psi
